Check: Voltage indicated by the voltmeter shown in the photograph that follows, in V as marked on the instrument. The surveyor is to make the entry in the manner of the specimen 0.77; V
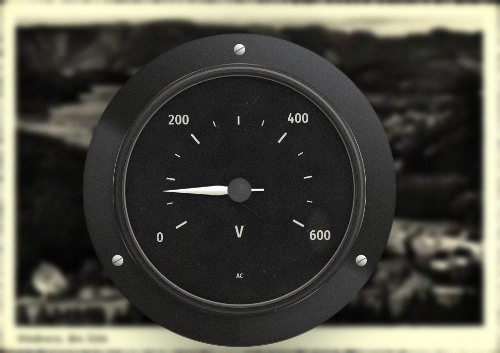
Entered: 75; V
